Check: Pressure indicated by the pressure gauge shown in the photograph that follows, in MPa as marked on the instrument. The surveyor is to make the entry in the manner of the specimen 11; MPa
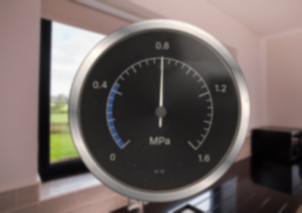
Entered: 0.8; MPa
